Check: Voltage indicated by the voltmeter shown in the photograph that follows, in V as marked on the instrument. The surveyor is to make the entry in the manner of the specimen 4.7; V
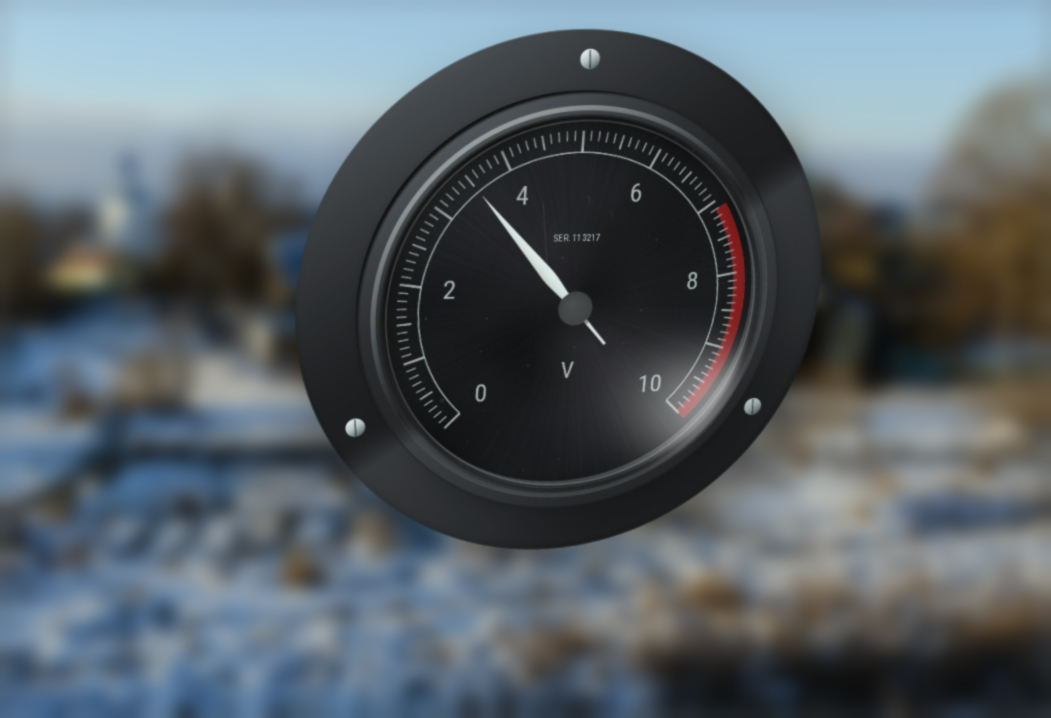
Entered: 3.5; V
